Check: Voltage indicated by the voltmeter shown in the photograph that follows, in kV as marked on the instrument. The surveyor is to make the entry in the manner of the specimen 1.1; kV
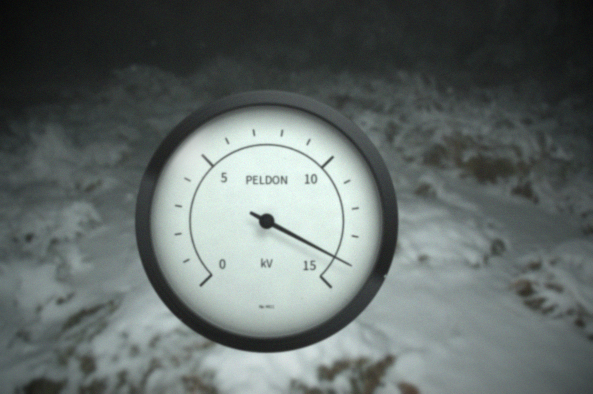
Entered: 14; kV
